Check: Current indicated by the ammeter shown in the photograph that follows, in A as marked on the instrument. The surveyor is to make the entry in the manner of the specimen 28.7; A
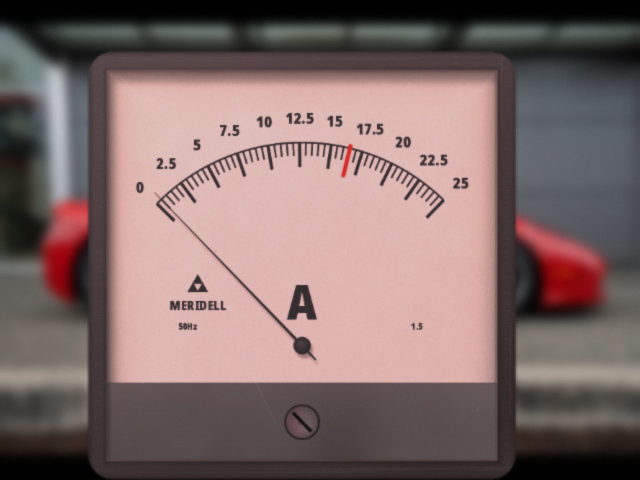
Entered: 0.5; A
